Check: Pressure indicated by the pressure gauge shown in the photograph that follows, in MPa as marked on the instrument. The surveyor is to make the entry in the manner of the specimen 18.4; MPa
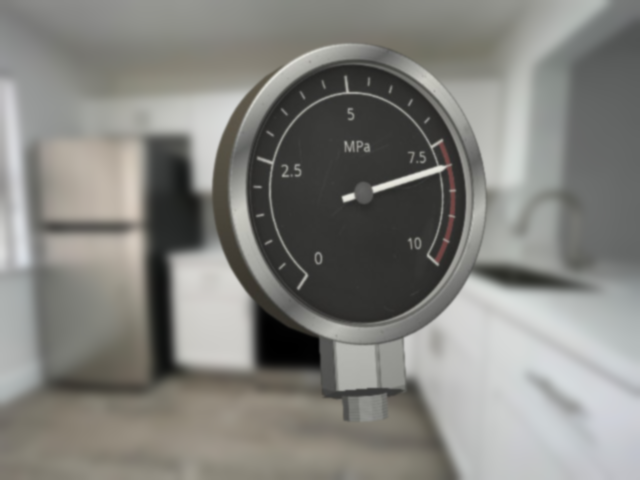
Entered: 8; MPa
